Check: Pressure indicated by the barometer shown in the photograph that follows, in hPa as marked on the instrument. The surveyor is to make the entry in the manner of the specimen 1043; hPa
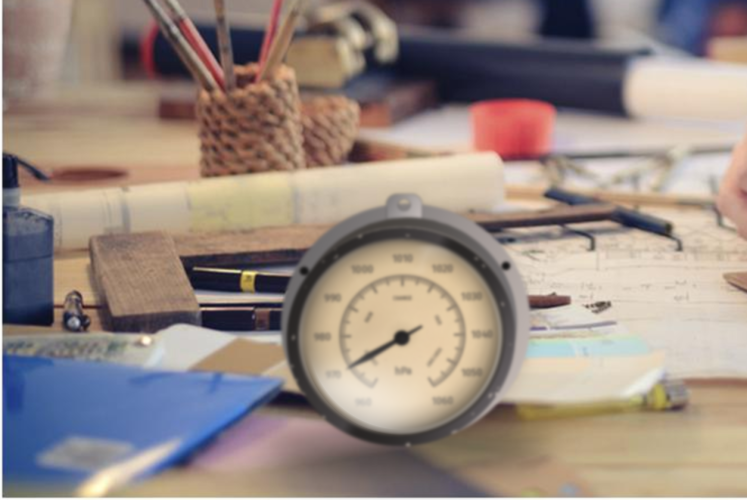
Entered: 970; hPa
